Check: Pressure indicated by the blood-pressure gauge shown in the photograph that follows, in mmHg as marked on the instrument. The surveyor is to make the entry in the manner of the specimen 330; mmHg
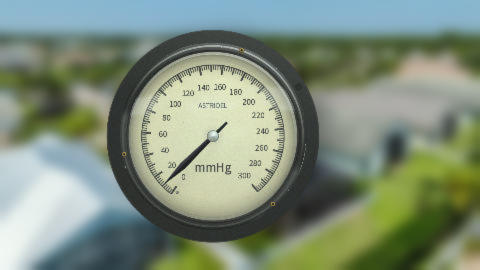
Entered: 10; mmHg
